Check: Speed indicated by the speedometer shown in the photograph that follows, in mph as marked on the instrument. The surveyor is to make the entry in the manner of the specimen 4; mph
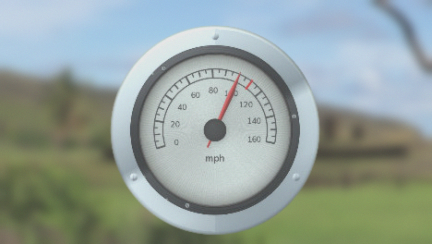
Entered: 100; mph
